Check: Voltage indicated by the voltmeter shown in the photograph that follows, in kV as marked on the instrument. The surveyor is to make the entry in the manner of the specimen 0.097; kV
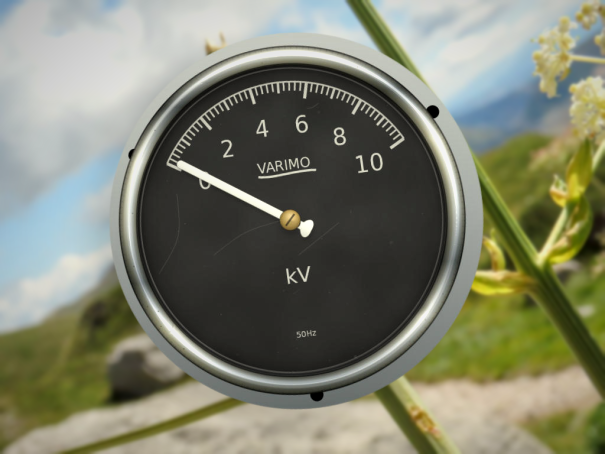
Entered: 0.2; kV
